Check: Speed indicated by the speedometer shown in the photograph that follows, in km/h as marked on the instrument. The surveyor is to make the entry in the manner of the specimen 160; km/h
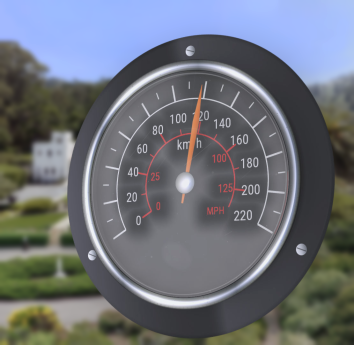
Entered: 120; km/h
